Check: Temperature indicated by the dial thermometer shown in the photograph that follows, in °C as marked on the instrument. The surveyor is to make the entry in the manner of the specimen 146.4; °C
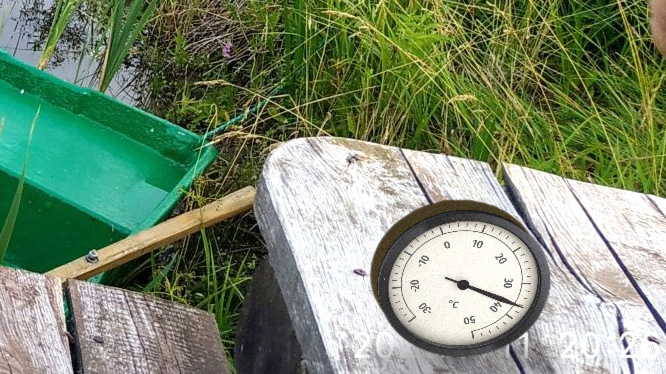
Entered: 36; °C
